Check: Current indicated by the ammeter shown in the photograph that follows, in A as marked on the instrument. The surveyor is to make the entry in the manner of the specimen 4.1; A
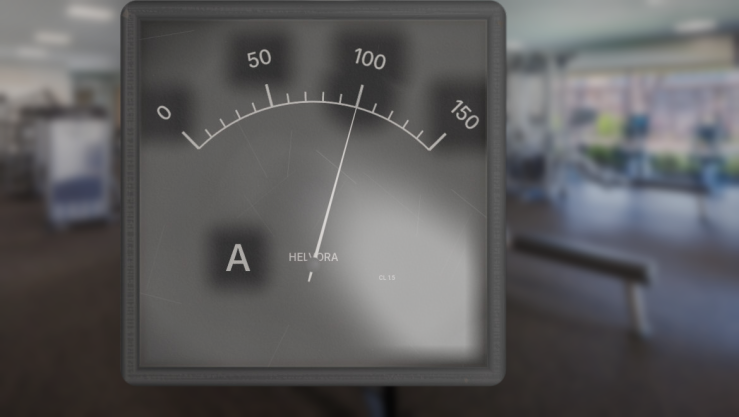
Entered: 100; A
